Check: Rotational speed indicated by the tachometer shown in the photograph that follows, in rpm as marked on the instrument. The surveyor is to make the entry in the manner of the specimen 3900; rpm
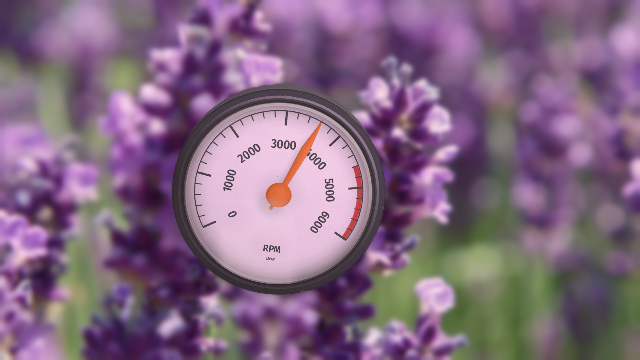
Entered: 3600; rpm
